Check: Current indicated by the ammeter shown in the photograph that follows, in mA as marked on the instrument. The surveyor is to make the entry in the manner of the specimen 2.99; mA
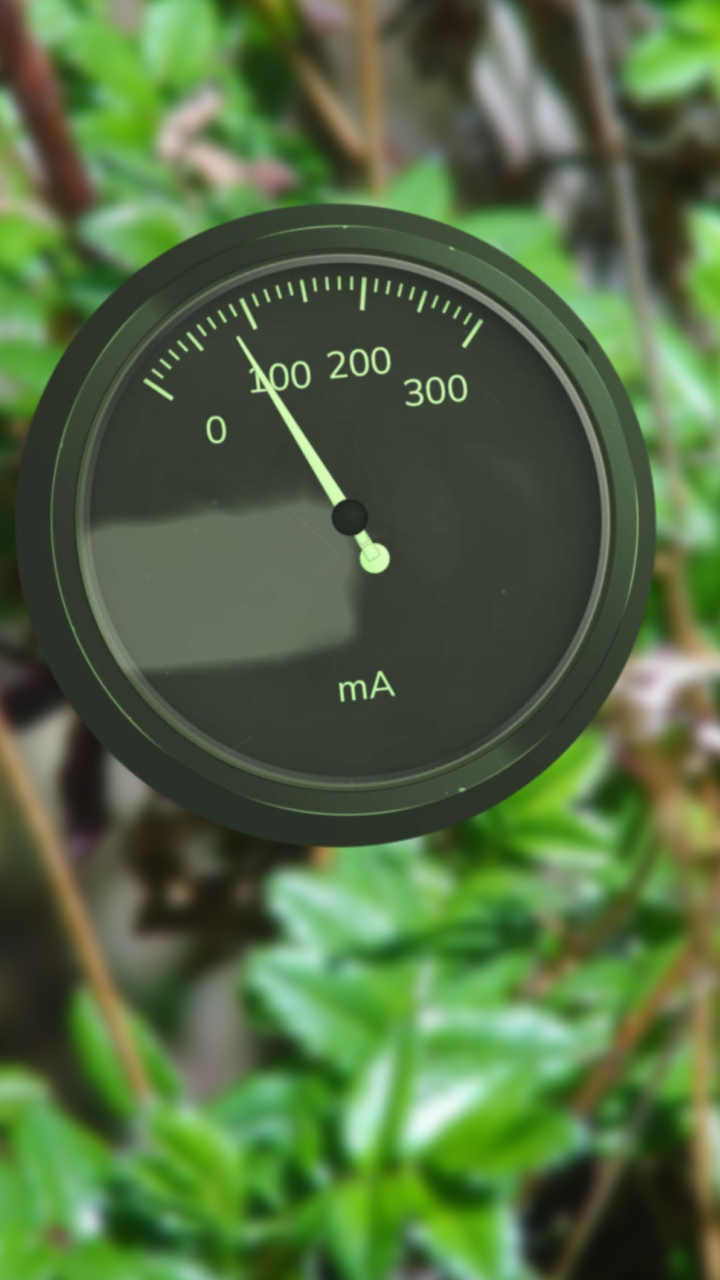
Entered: 80; mA
